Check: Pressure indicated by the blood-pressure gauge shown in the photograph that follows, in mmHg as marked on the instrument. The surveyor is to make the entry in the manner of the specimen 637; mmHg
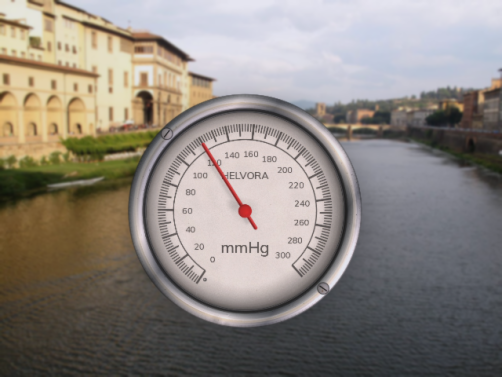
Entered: 120; mmHg
